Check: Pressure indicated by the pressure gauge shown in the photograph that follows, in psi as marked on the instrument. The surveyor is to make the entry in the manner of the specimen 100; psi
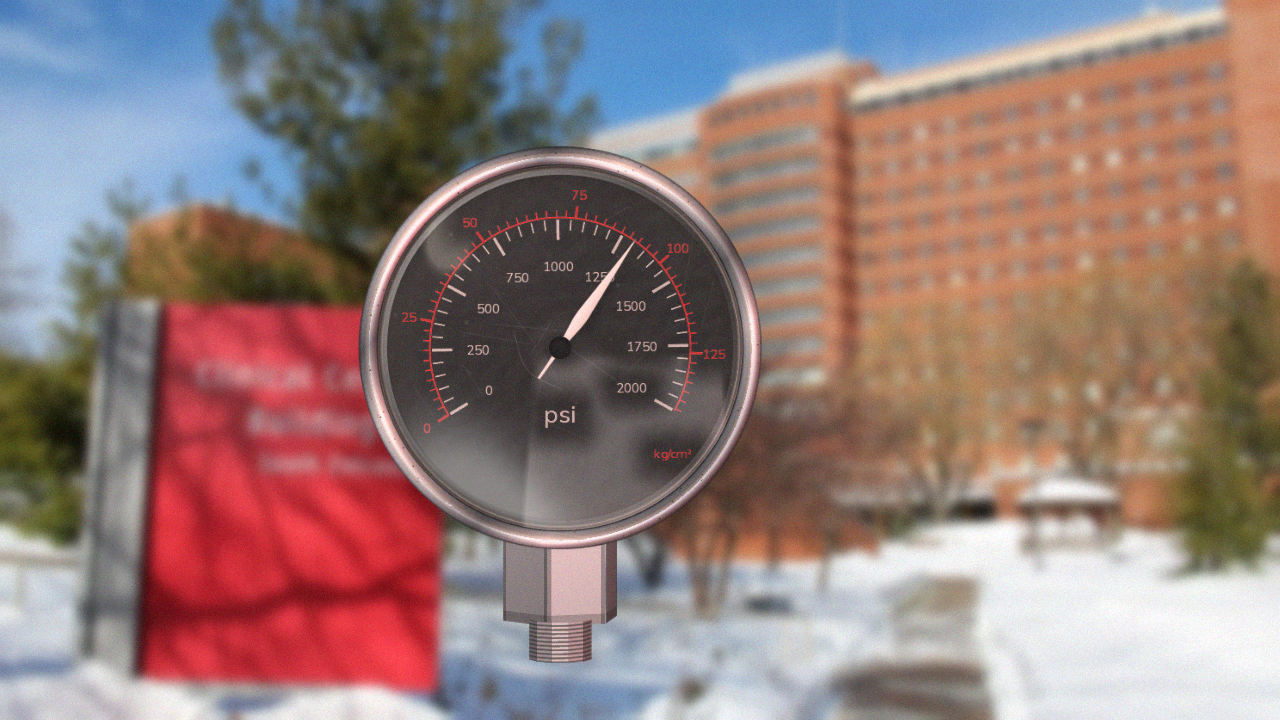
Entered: 1300; psi
